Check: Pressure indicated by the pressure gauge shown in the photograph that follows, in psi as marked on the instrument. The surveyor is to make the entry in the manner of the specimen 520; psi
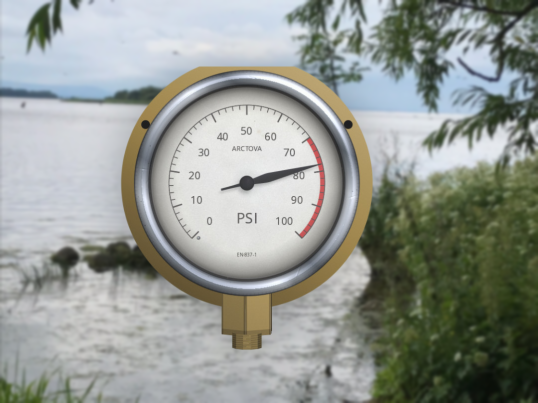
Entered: 78; psi
